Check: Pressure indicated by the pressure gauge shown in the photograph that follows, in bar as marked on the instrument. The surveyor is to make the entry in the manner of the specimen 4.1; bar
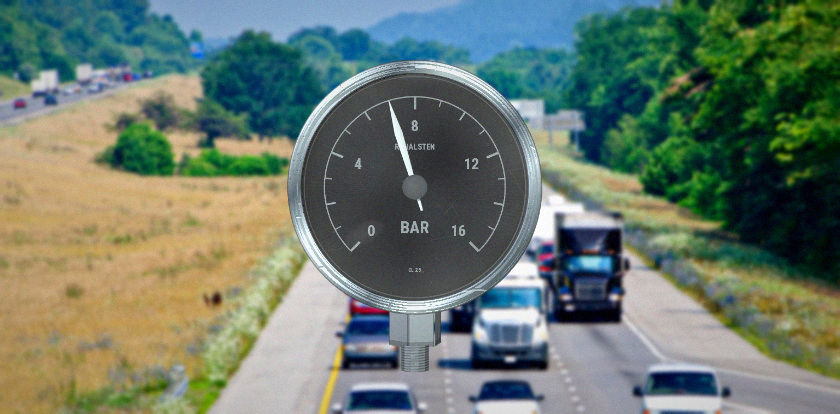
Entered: 7; bar
